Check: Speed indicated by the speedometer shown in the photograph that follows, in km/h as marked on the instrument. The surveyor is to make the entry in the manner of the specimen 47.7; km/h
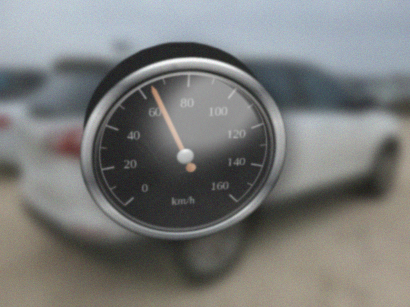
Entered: 65; km/h
